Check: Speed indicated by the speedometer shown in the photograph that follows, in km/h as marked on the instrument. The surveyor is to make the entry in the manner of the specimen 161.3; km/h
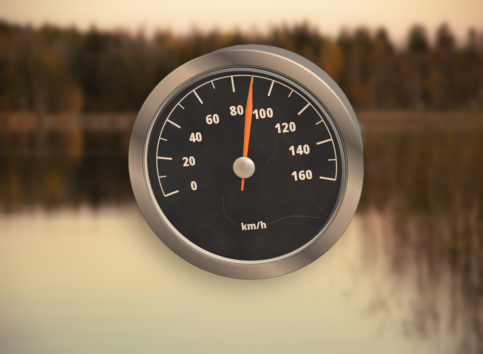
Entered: 90; km/h
